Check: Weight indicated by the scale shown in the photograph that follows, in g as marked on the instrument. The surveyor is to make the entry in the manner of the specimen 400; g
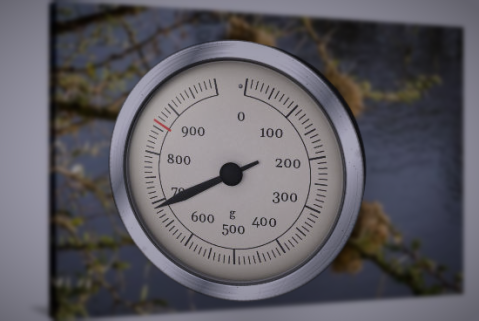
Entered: 690; g
